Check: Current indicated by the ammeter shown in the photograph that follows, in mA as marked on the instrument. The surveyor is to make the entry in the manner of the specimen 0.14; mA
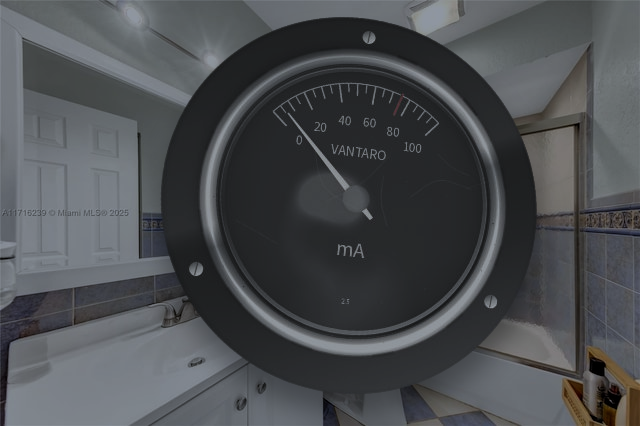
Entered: 5; mA
